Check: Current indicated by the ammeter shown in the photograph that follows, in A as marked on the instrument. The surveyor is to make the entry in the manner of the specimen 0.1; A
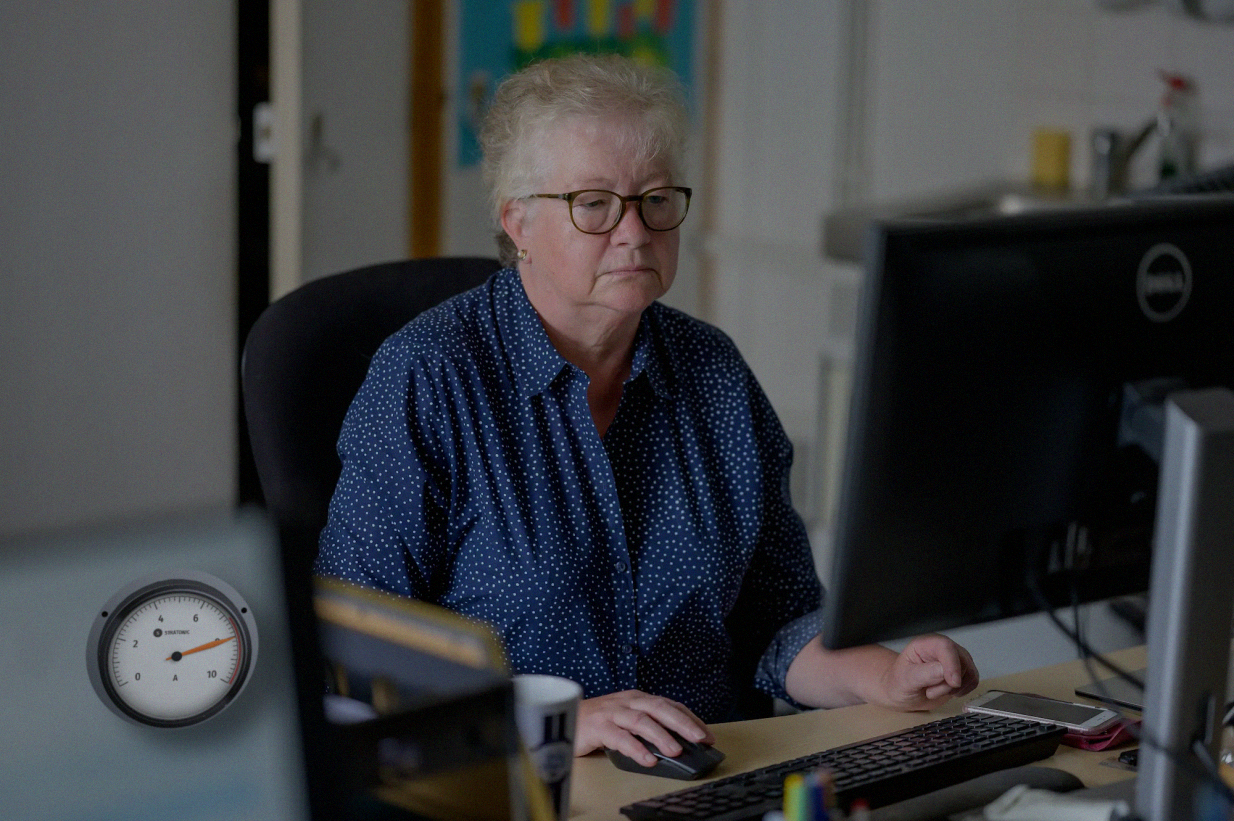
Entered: 8; A
